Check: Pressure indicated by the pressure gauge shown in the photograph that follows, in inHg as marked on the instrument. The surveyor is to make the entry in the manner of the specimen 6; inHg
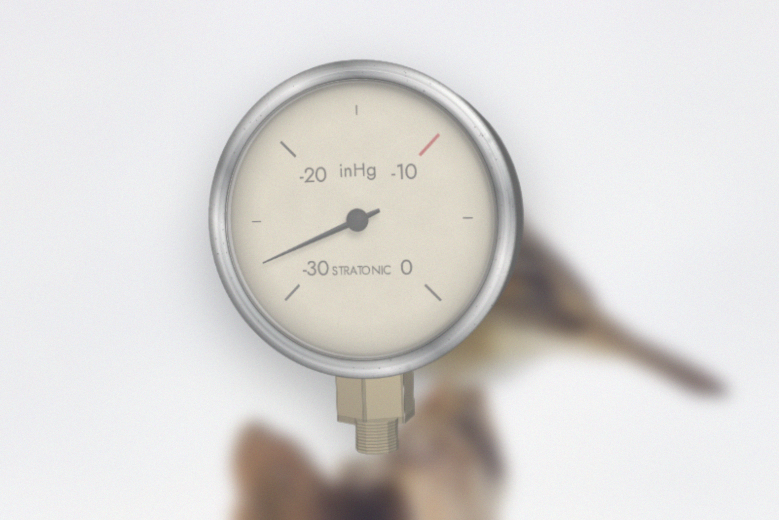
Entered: -27.5; inHg
